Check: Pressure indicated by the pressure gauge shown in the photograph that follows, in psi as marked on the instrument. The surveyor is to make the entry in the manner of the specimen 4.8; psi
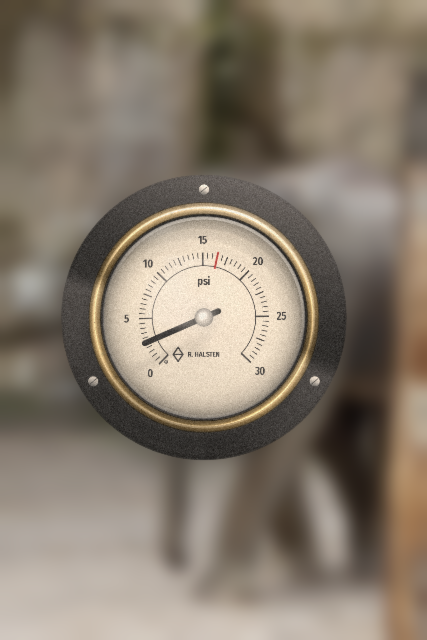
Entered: 2.5; psi
